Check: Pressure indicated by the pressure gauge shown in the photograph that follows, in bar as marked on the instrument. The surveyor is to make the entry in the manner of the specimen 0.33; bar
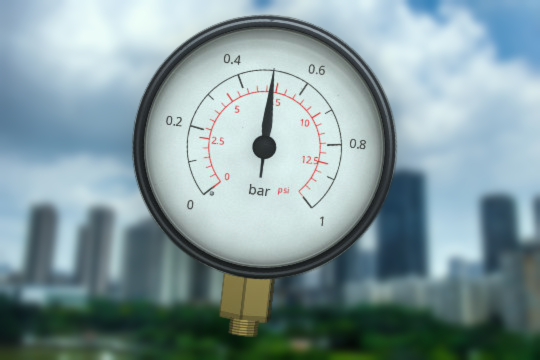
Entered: 0.5; bar
